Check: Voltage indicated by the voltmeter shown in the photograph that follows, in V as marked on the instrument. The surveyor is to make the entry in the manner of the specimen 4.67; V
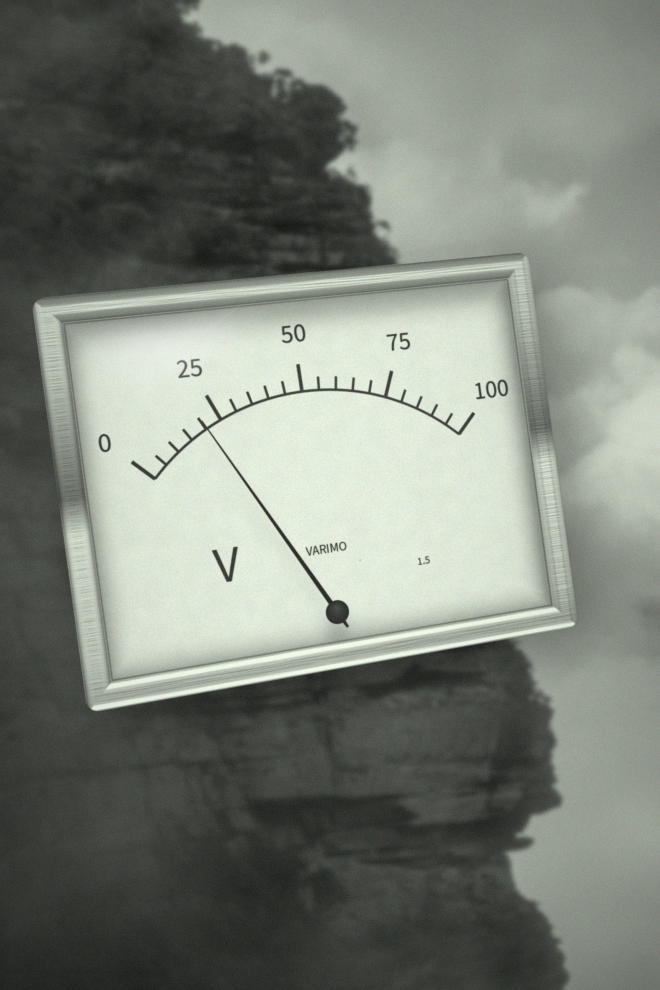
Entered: 20; V
